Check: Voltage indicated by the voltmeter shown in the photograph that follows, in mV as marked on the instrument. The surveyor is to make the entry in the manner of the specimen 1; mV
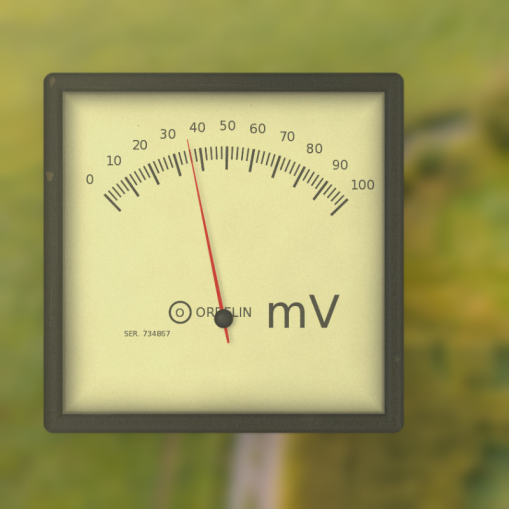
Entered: 36; mV
